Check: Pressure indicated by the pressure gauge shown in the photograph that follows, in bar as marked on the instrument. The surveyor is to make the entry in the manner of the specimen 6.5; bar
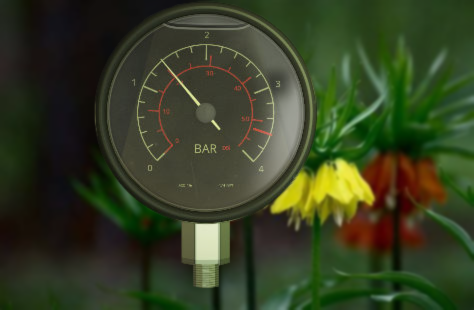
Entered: 1.4; bar
